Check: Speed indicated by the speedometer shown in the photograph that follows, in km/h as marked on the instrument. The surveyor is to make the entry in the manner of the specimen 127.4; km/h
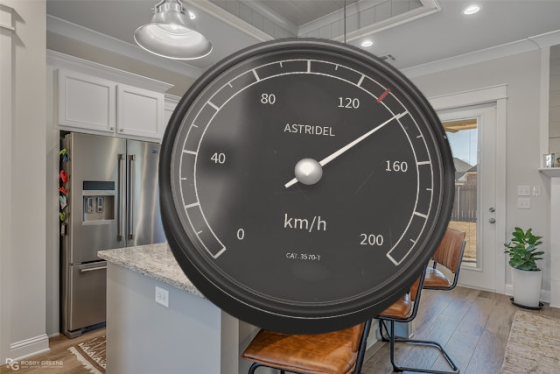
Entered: 140; km/h
